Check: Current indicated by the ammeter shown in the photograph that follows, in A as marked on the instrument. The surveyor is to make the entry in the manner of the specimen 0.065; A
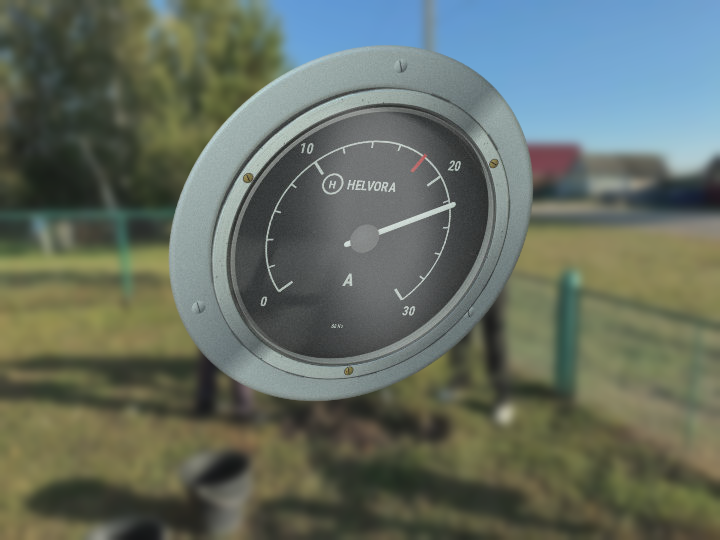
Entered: 22; A
